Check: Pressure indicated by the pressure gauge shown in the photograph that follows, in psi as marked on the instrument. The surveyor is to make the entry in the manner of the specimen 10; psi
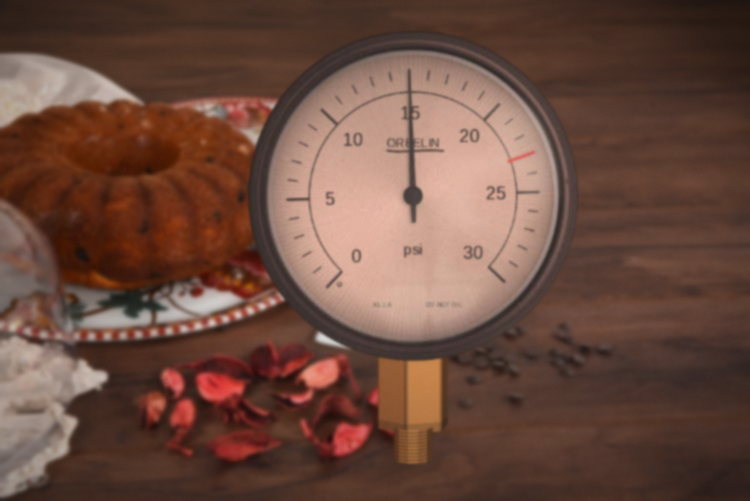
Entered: 15; psi
